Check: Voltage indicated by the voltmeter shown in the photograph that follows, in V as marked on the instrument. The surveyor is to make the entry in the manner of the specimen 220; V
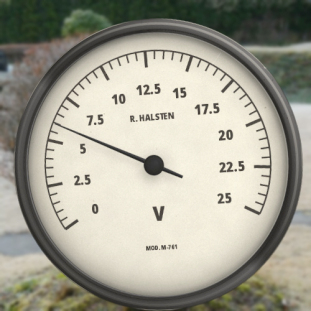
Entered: 6; V
